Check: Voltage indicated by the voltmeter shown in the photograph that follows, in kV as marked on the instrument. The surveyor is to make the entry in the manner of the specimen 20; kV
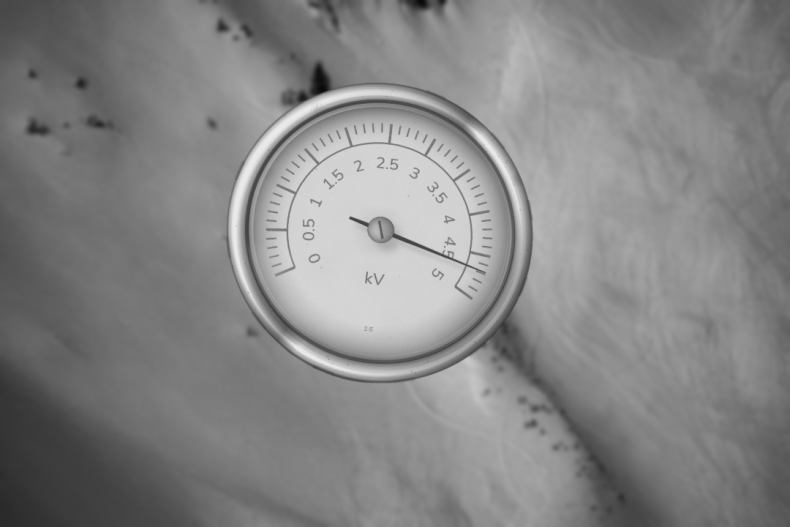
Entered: 4.7; kV
